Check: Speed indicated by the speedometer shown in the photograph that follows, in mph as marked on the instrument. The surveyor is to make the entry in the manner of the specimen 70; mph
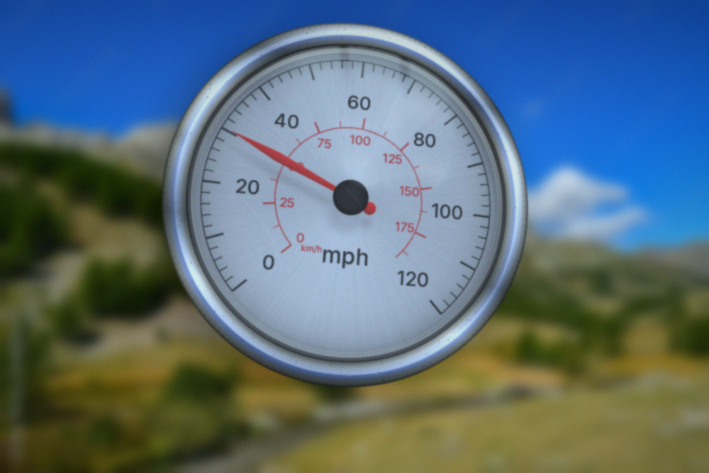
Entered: 30; mph
